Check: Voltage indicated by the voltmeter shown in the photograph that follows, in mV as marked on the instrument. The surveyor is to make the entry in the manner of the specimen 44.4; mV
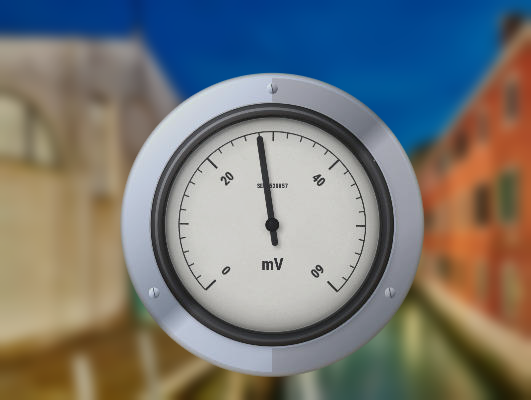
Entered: 28; mV
